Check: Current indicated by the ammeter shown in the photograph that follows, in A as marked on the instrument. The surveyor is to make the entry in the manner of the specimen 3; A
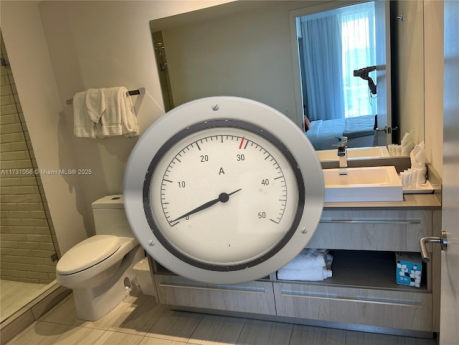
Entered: 1; A
